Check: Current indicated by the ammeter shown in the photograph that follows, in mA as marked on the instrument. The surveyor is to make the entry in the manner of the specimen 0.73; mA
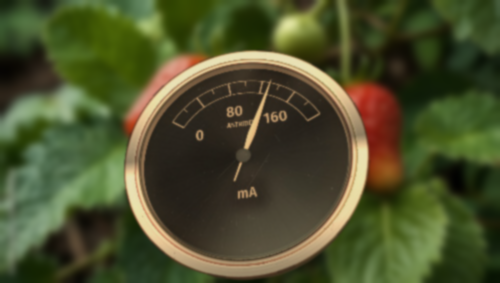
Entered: 130; mA
